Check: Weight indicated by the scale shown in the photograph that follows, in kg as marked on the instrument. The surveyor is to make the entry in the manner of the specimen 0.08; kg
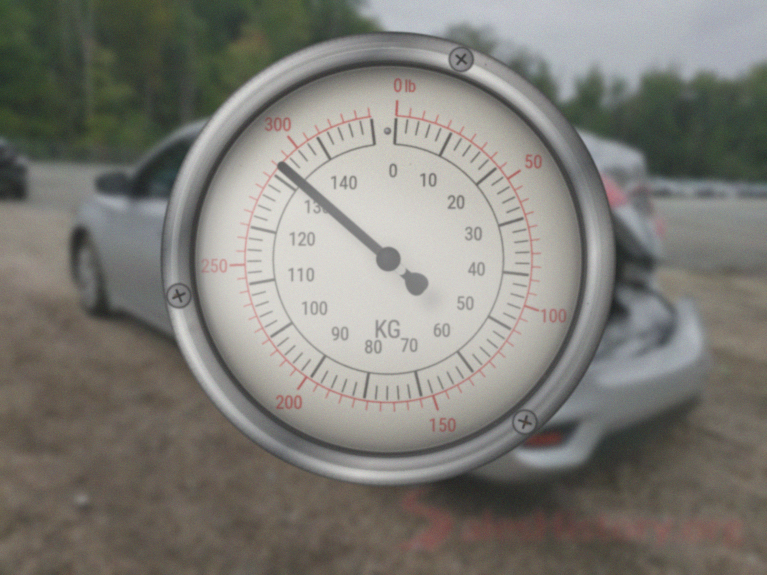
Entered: 132; kg
